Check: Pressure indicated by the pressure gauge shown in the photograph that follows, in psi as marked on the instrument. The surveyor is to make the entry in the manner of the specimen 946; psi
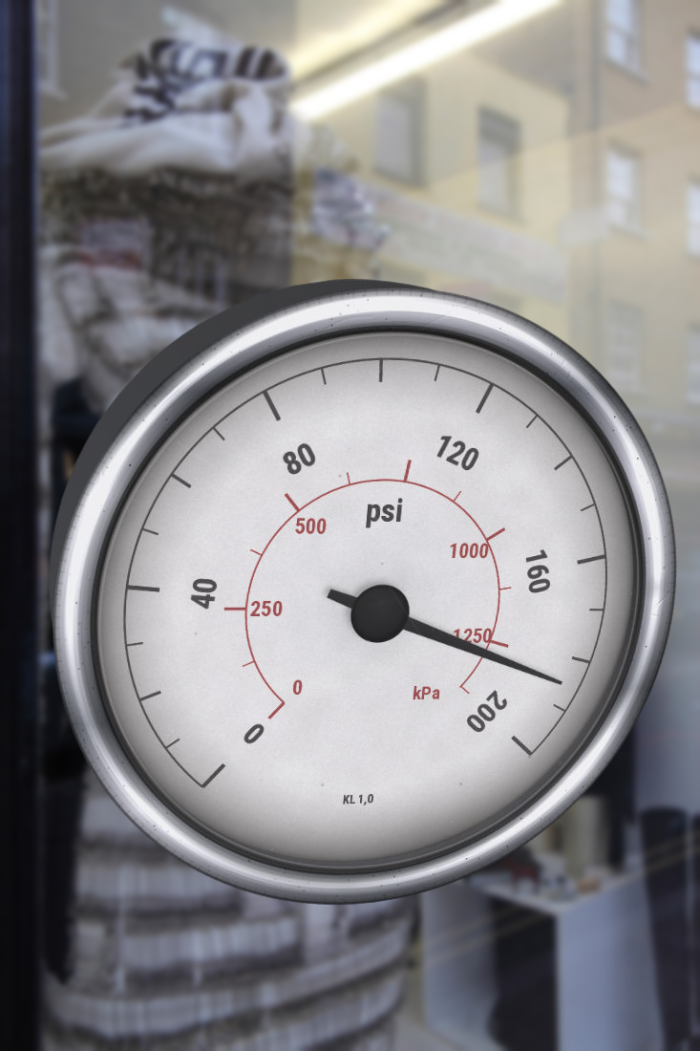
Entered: 185; psi
